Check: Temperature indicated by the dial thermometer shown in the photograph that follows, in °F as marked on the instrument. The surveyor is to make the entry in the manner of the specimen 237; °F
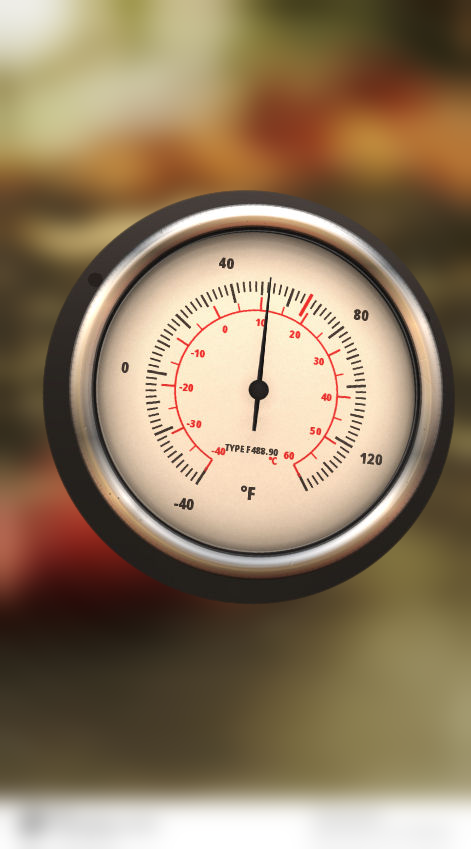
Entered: 52; °F
